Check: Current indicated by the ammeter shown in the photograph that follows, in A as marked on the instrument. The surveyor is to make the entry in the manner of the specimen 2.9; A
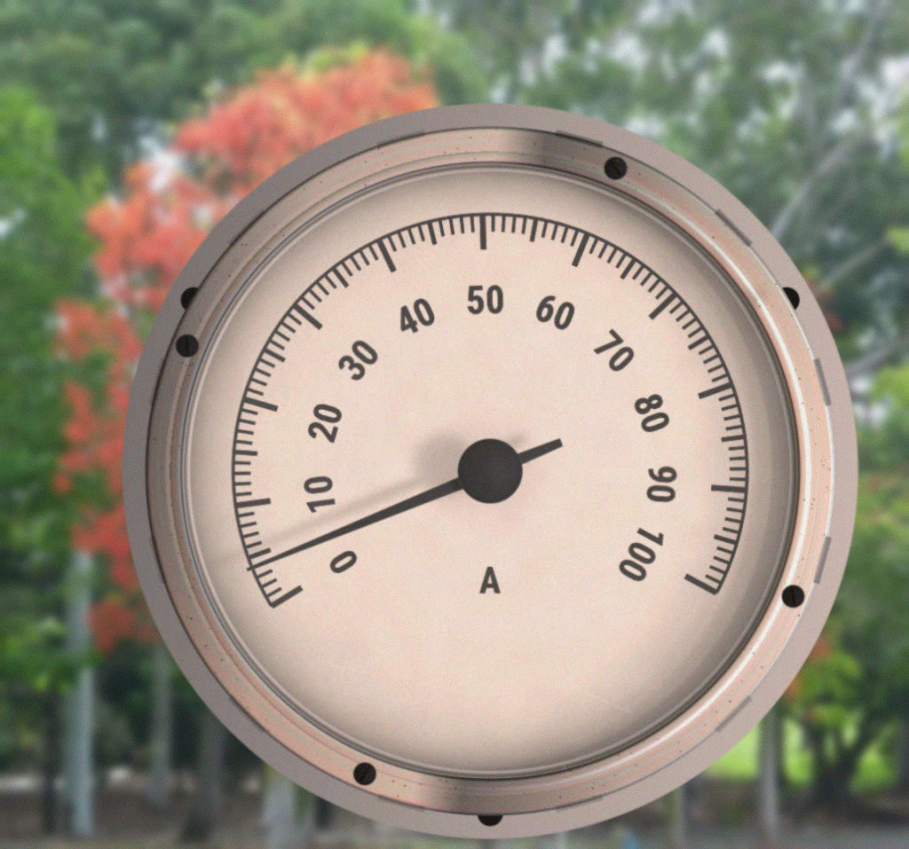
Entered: 4; A
